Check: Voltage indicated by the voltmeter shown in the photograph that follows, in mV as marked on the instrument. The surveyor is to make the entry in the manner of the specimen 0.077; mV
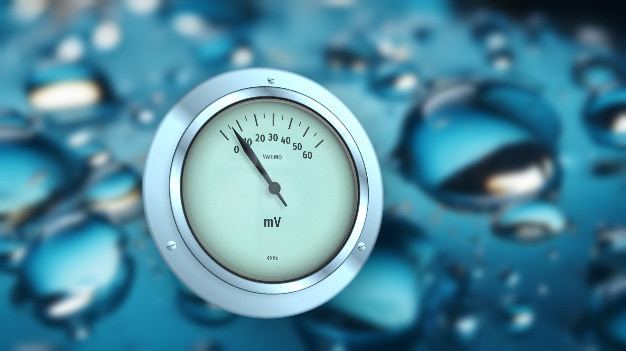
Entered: 5; mV
